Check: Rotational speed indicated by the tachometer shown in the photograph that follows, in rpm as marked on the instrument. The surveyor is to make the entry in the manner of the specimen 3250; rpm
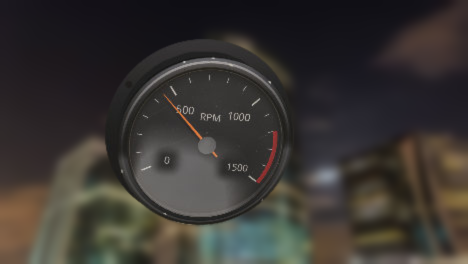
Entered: 450; rpm
